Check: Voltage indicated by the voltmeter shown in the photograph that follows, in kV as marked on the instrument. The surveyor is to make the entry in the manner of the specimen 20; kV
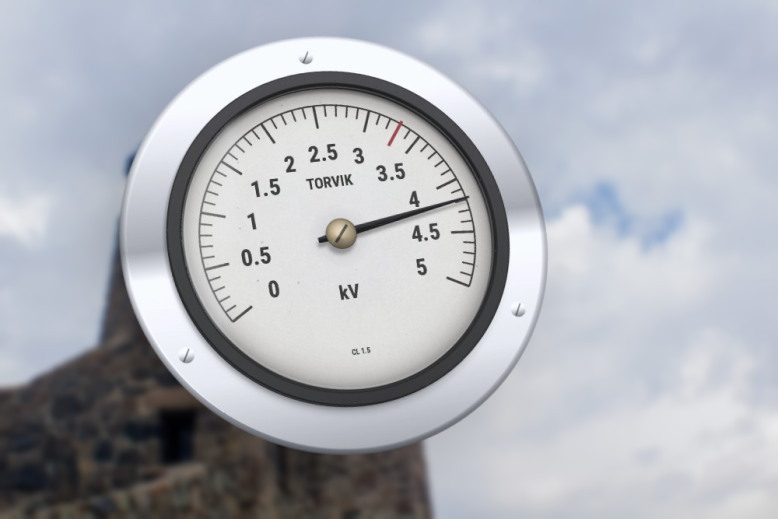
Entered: 4.2; kV
